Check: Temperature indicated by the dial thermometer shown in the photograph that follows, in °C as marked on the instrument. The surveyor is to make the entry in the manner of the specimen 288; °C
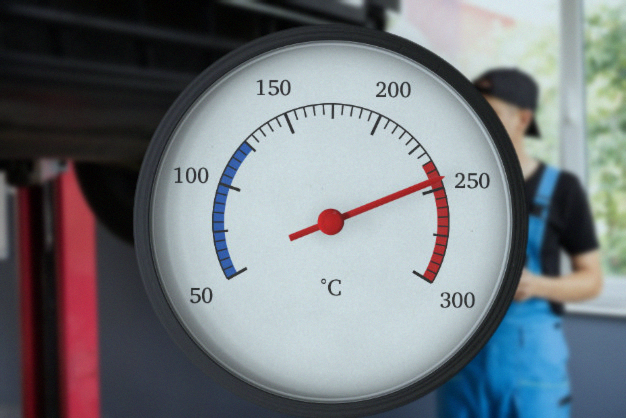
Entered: 245; °C
